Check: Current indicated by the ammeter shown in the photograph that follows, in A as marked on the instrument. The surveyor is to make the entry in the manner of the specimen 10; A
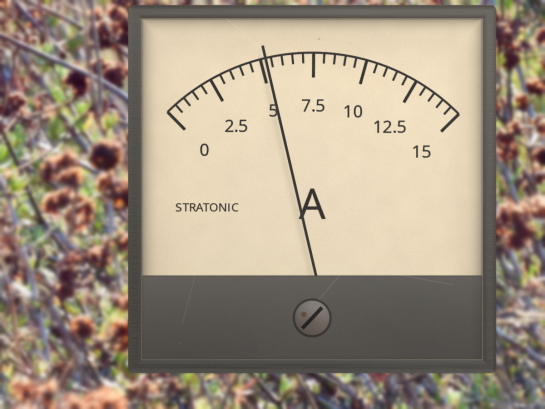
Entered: 5.25; A
